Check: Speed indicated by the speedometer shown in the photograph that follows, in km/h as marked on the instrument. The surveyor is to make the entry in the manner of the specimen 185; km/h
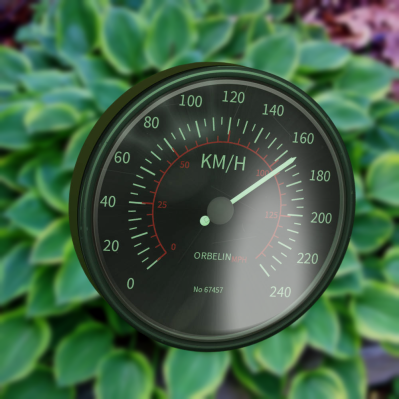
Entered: 165; km/h
